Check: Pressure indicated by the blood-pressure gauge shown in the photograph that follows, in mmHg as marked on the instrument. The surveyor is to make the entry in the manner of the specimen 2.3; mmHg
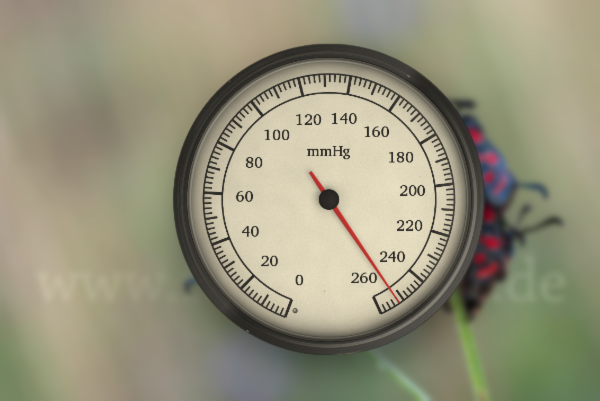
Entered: 252; mmHg
